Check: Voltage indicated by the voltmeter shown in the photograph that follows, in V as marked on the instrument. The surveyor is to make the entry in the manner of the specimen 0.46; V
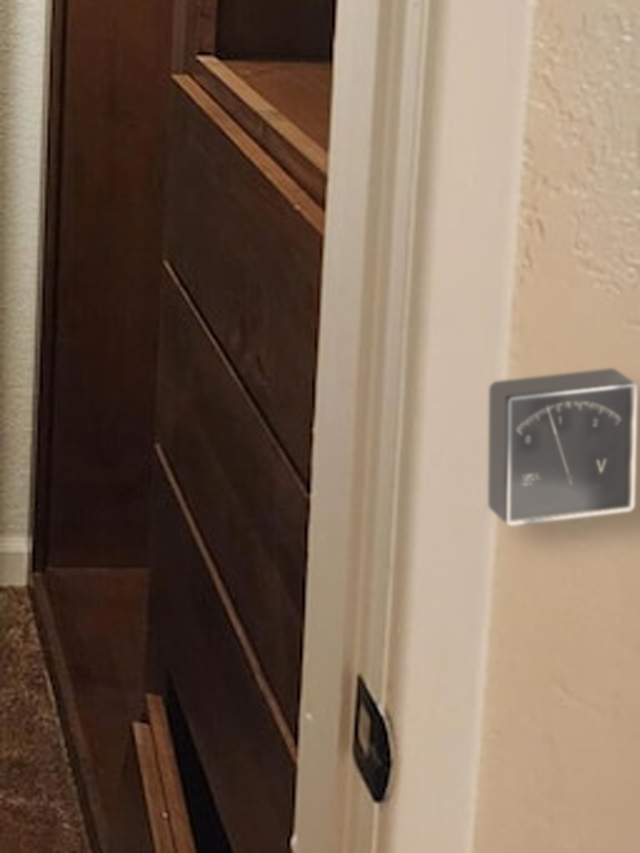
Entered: 0.75; V
